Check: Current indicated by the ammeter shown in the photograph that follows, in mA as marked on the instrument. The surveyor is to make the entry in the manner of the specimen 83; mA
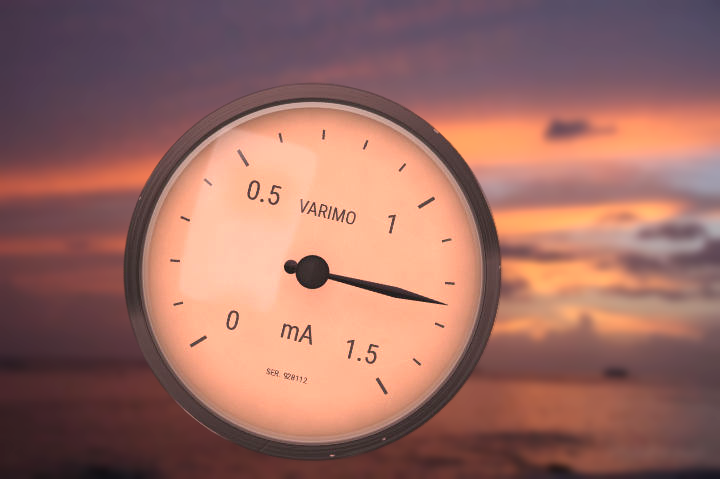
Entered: 1.25; mA
